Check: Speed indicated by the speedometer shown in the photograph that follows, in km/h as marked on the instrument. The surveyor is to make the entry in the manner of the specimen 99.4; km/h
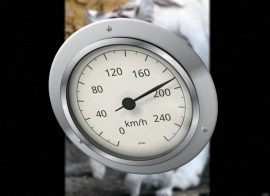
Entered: 190; km/h
